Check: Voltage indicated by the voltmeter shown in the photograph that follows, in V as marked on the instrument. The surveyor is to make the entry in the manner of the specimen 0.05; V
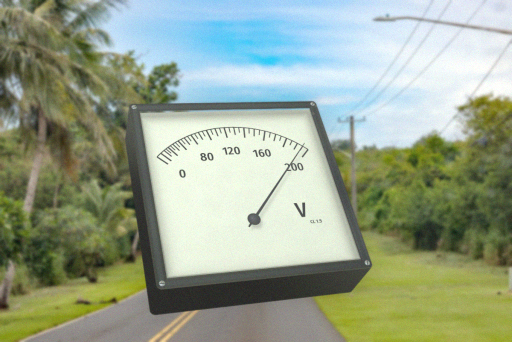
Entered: 195; V
